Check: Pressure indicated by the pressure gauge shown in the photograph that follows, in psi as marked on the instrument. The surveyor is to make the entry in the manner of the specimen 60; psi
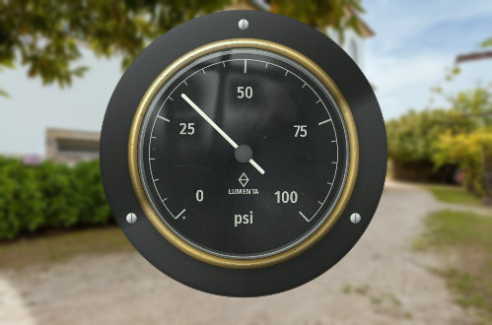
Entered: 32.5; psi
